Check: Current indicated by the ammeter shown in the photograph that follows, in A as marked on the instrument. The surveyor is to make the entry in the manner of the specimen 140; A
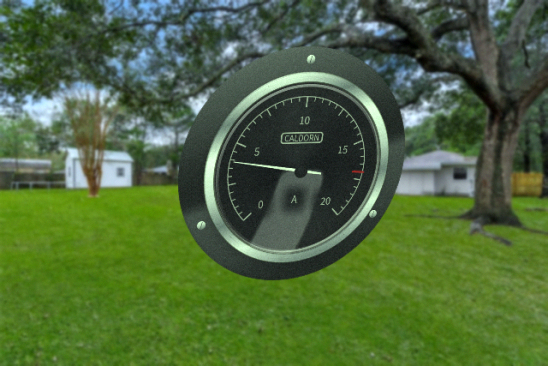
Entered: 4; A
